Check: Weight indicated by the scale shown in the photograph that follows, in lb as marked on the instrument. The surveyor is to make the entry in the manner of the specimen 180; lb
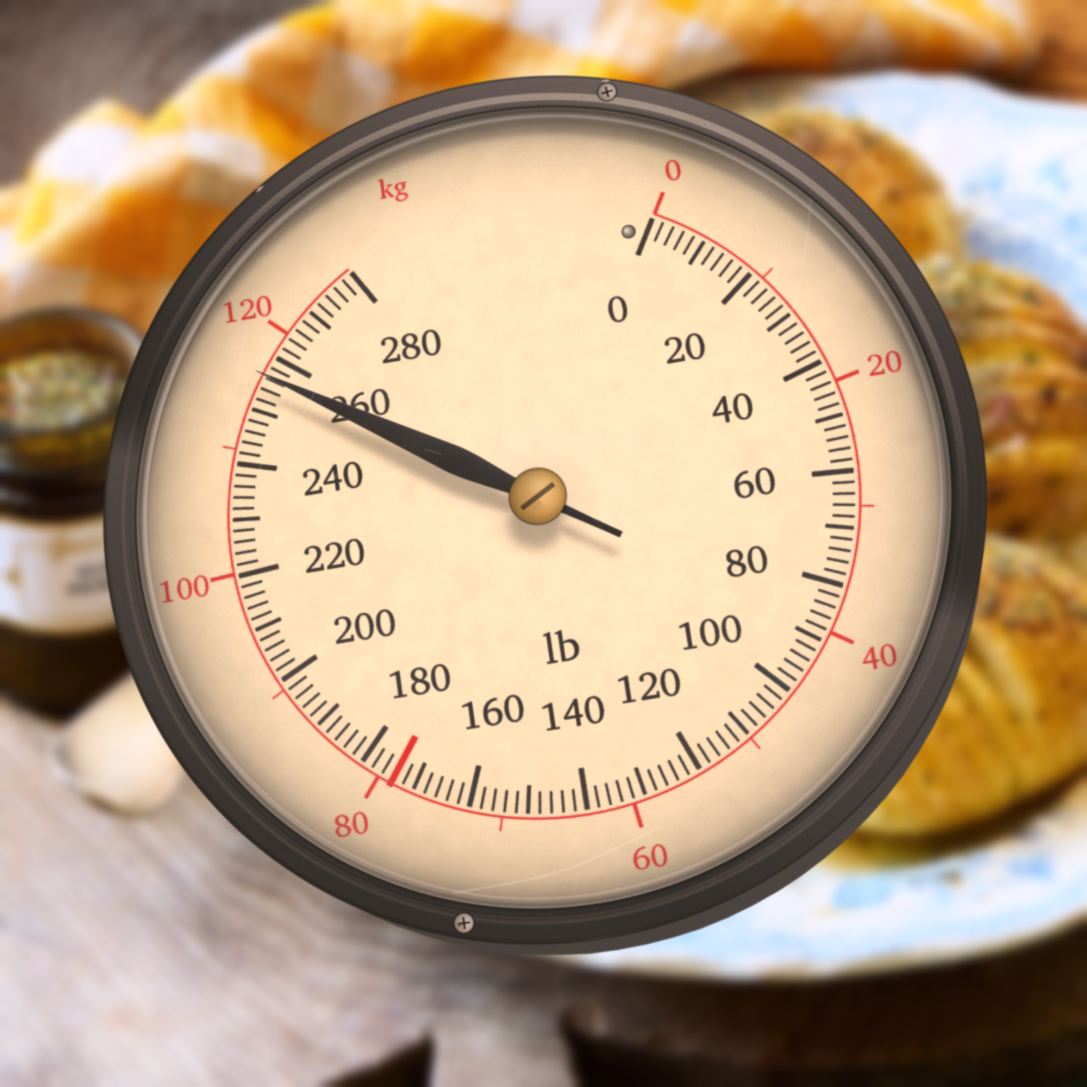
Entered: 256; lb
